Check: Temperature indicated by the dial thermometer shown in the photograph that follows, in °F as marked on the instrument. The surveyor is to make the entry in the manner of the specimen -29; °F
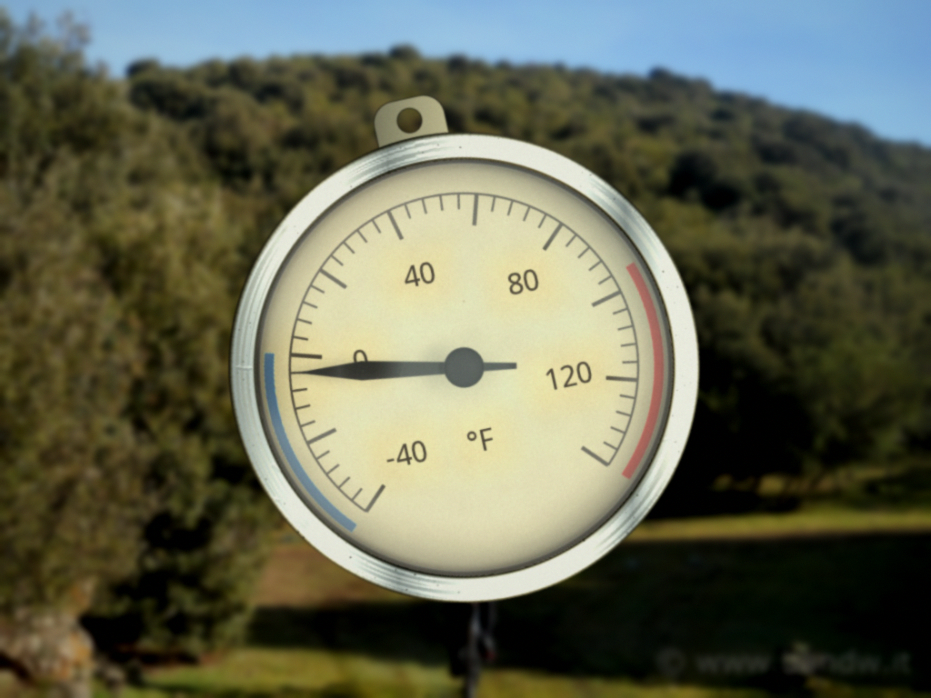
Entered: -4; °F
